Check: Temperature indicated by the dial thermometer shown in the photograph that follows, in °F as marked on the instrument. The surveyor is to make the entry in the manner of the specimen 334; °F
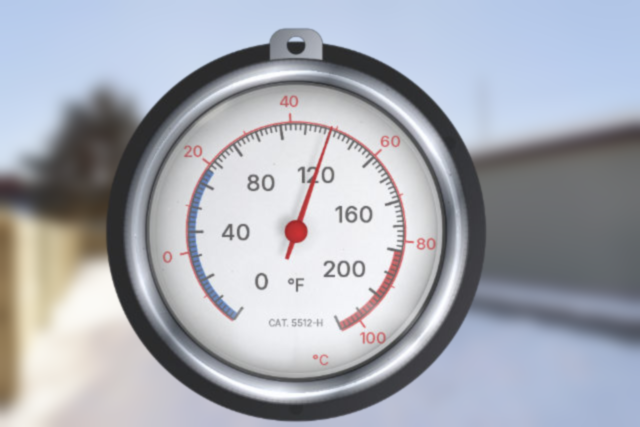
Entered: 120; °F
